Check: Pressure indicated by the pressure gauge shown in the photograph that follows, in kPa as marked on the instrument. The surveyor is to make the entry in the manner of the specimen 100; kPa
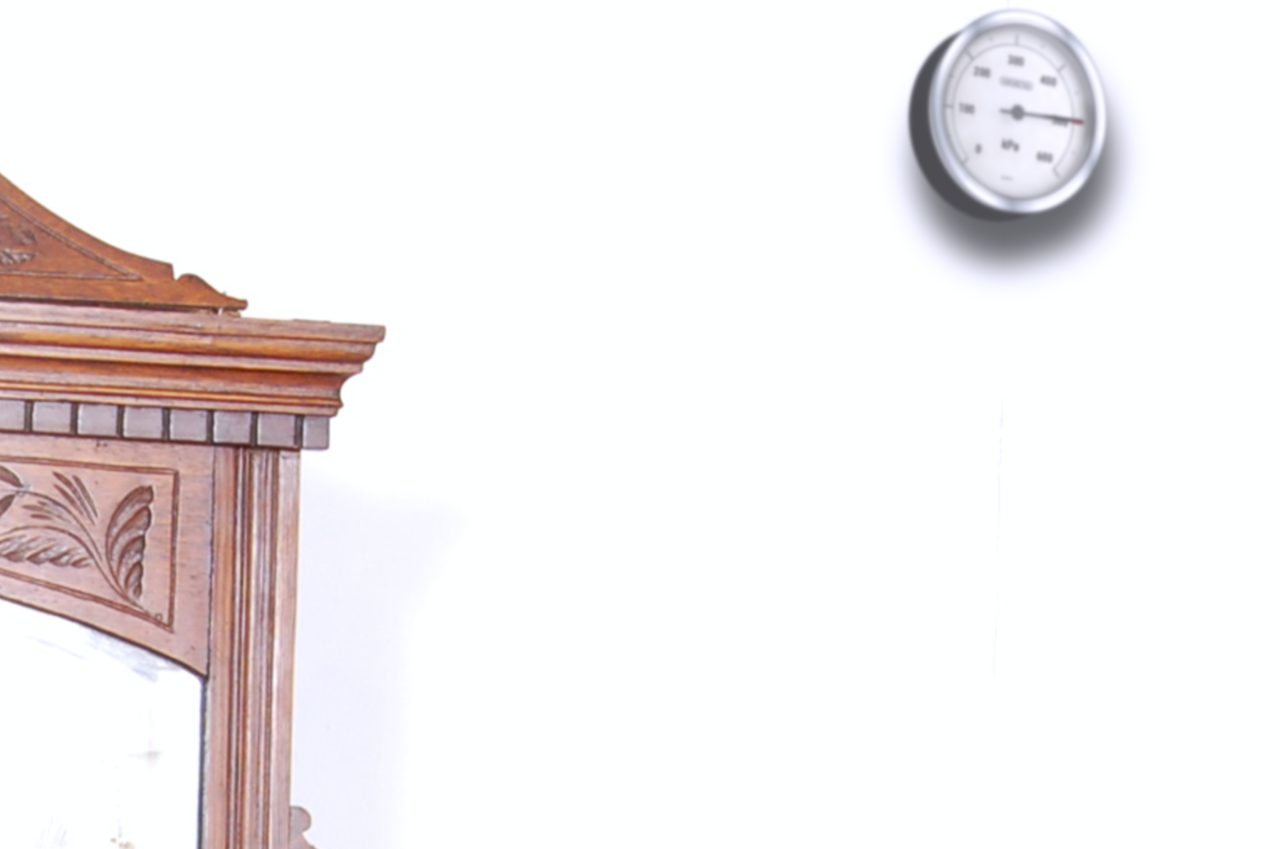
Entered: 500; kPa
